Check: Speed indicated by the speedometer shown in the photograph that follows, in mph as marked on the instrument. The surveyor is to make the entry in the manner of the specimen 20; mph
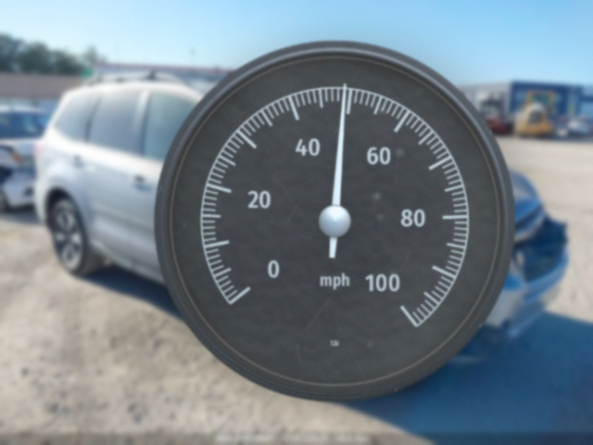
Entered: 49; mph
